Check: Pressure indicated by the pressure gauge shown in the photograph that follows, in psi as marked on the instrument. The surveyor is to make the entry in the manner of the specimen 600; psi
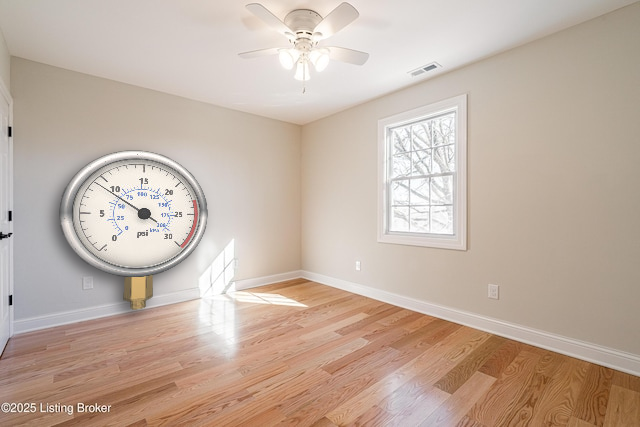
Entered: 9; psi
